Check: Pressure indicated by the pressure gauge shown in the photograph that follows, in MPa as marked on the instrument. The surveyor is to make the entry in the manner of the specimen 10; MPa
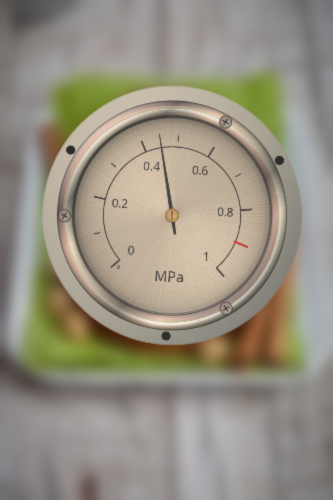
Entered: 0.45; MPa
